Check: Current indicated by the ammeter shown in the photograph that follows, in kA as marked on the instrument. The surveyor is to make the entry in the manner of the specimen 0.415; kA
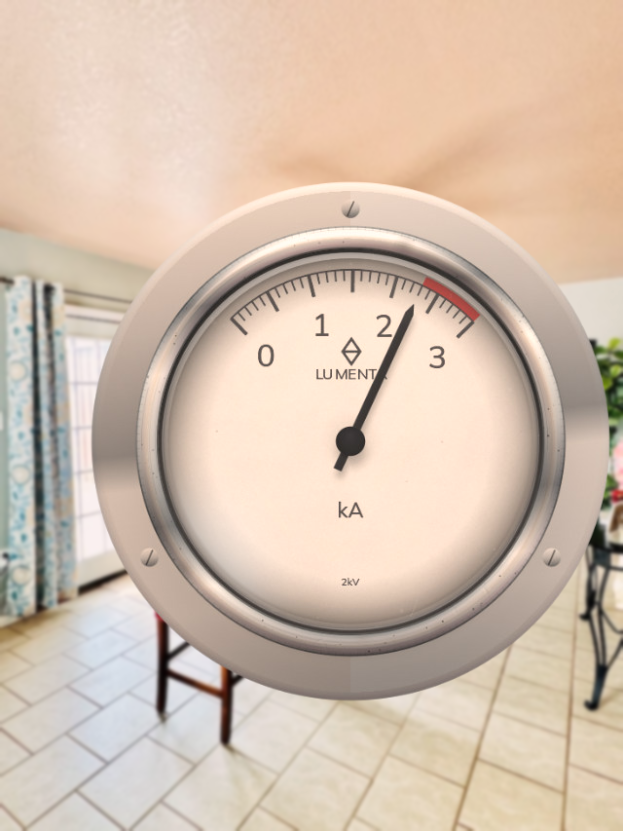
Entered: 2.3; kA
